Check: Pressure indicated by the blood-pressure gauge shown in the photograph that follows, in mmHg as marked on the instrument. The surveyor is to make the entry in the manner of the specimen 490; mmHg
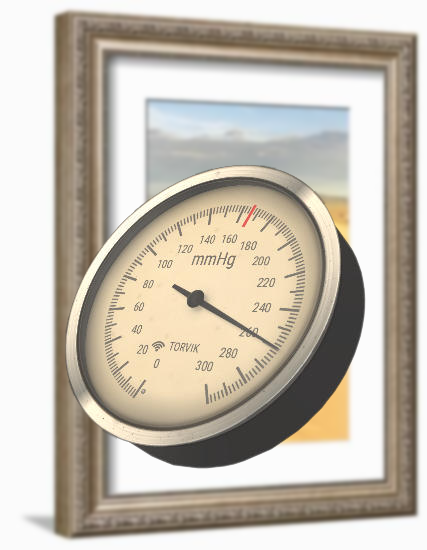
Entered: 260; mmHg
